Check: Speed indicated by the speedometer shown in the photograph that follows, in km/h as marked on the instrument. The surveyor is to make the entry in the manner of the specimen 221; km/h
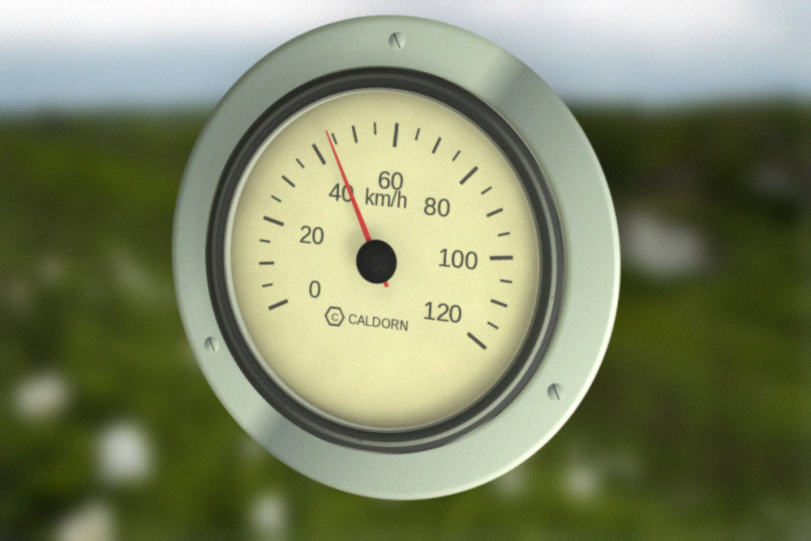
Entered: 45; km/h
